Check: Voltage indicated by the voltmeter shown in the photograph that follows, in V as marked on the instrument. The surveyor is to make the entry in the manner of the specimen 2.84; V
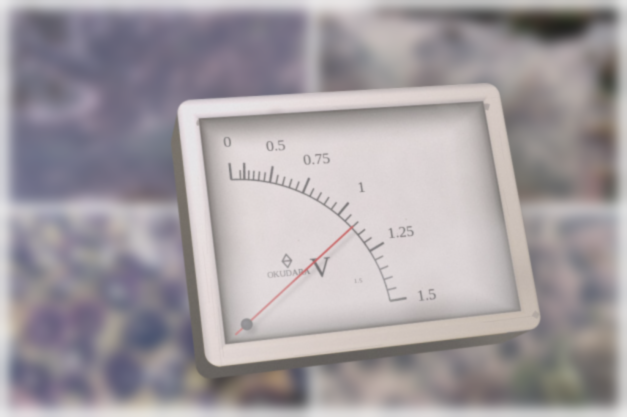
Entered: 1.1; V
